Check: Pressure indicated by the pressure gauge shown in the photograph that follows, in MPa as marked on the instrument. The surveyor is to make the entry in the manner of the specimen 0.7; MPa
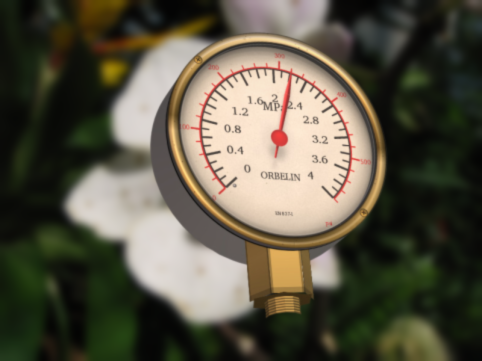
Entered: 2.2; MPa
